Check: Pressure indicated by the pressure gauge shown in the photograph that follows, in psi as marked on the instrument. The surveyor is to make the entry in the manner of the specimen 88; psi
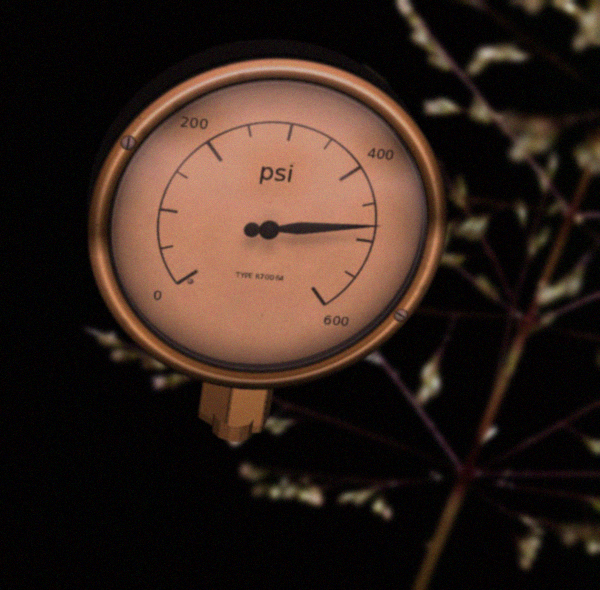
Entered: 475; psi
